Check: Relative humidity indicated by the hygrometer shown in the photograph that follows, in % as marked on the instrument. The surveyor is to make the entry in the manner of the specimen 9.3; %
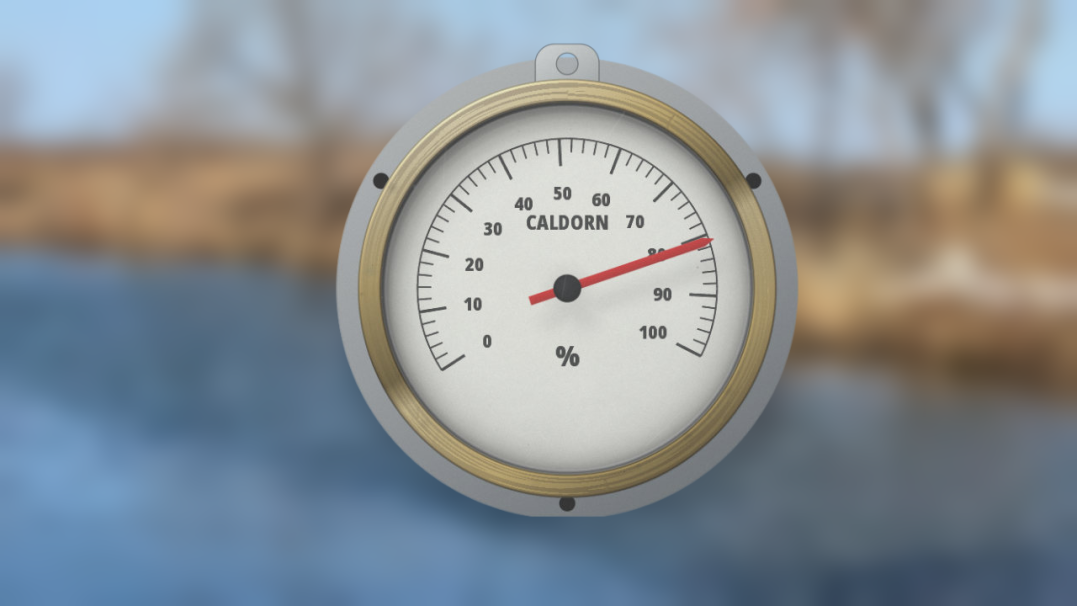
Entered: 81; %
